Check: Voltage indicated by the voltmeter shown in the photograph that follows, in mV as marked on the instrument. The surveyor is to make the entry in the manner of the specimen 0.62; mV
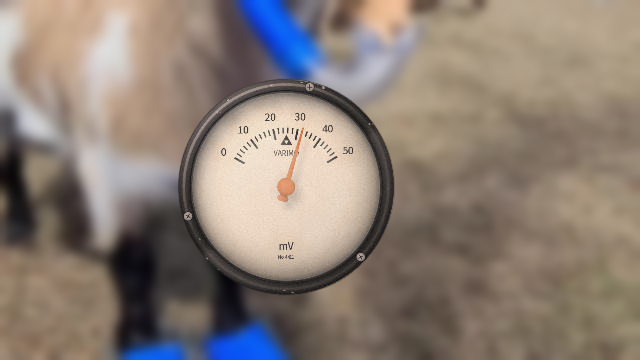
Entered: 32; mV
